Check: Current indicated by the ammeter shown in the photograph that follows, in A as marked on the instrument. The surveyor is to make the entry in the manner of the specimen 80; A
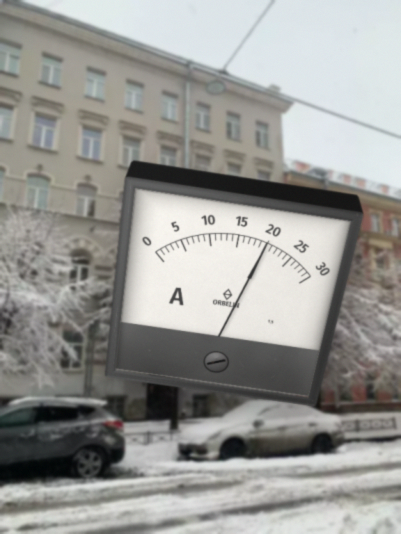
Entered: 20; A
